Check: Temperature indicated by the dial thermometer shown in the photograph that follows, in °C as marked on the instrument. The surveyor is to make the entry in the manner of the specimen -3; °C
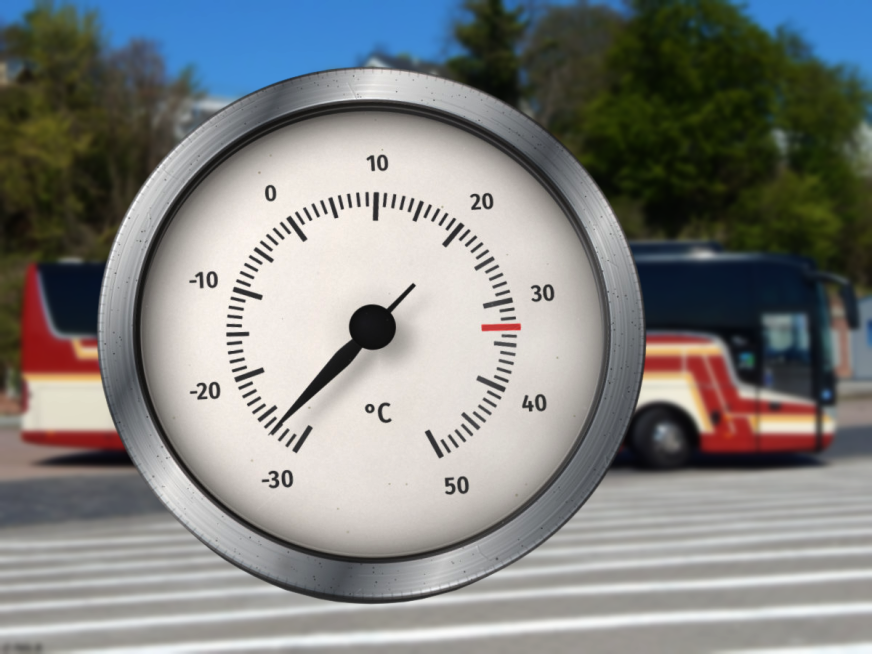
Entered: -27; °C
